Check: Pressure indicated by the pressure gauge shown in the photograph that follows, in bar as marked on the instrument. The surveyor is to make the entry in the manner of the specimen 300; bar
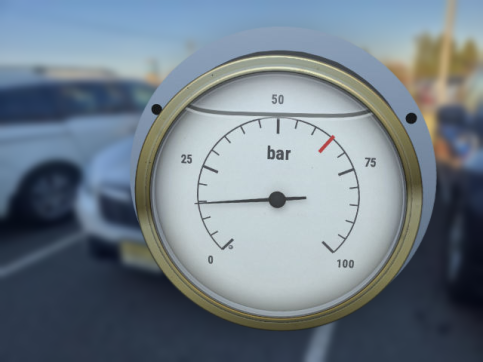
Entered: 15; bar
